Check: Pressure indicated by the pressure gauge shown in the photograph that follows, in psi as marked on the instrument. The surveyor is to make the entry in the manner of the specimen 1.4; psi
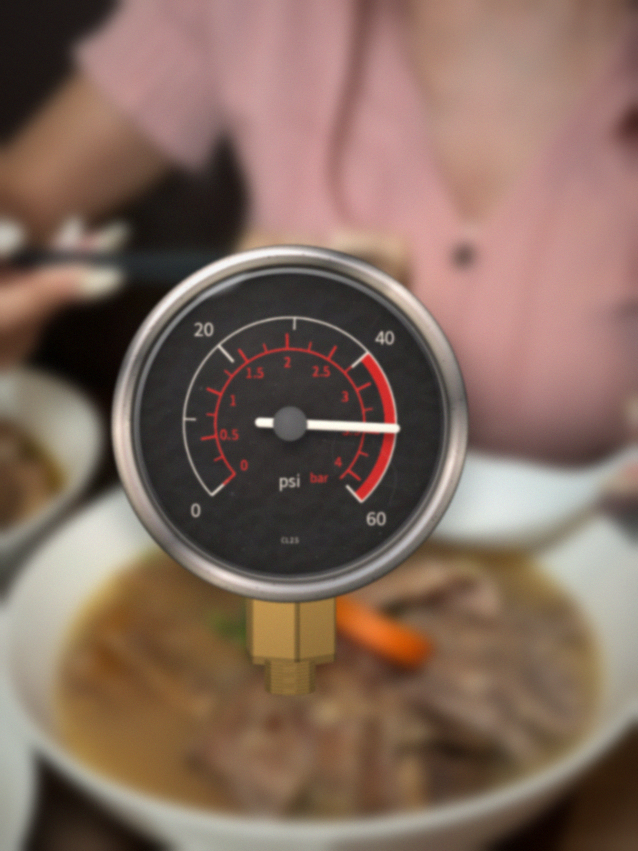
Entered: 50; psi
